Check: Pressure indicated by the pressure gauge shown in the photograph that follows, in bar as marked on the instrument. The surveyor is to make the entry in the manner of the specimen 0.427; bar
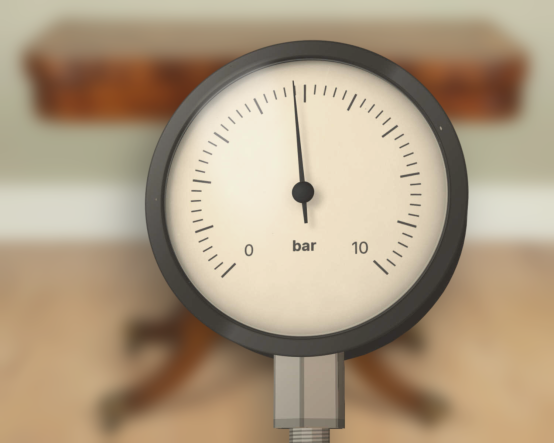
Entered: 4.8; bar
